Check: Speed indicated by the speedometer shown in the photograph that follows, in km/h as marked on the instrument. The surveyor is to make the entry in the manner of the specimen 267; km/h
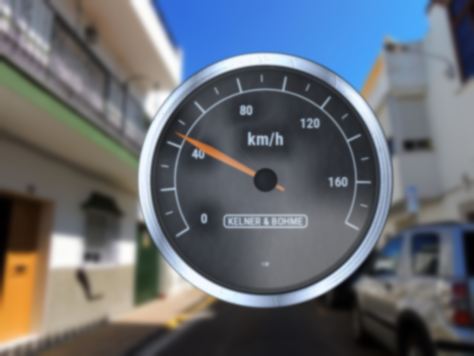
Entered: 45; km/h
